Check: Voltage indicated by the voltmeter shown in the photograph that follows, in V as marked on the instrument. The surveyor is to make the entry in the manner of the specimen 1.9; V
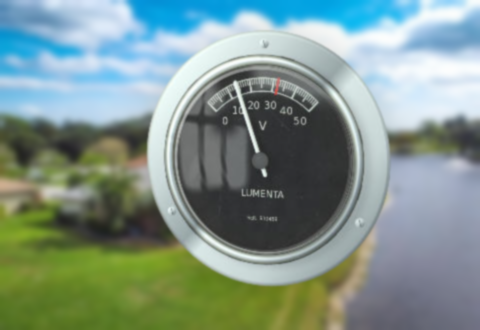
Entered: 15; V
